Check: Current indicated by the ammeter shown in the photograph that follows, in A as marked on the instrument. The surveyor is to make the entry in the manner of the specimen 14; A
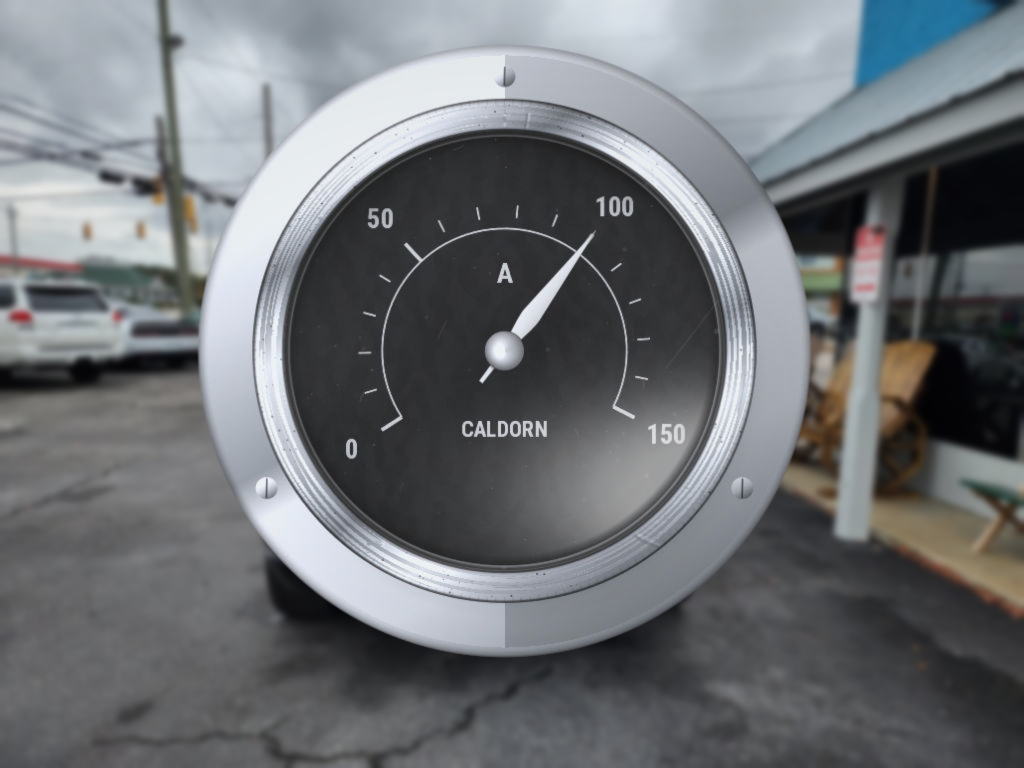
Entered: 100; A
